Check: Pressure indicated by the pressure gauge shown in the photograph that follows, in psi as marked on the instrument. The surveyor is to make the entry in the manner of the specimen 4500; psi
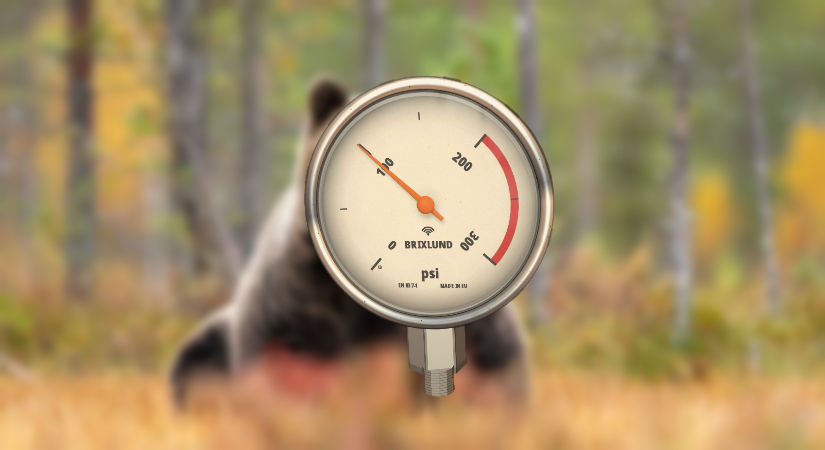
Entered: 100; psi
